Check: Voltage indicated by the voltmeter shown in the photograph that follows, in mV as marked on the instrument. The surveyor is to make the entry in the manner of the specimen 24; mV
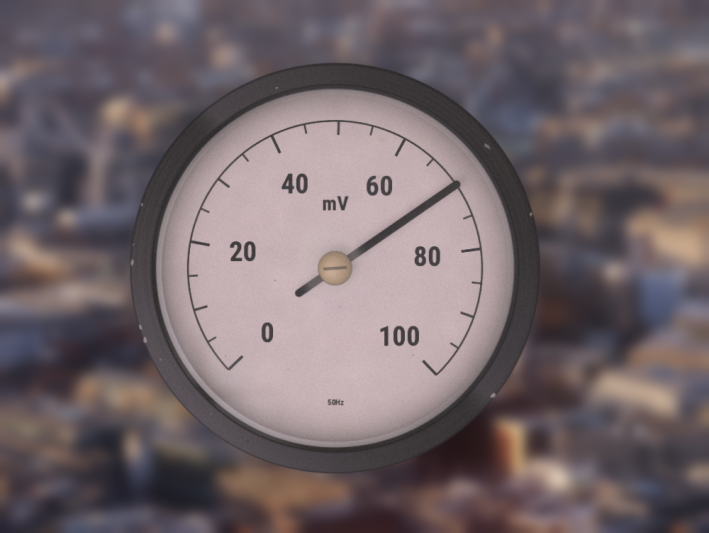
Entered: 70; mV
